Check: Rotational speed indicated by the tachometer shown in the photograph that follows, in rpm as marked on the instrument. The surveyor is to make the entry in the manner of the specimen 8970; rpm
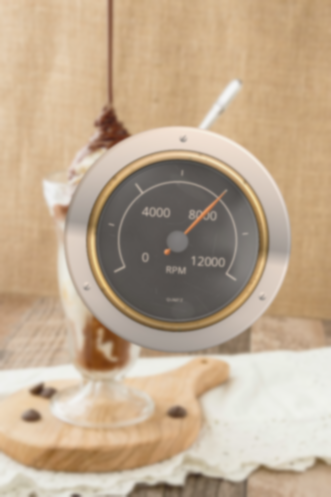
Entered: 8000; rpm
